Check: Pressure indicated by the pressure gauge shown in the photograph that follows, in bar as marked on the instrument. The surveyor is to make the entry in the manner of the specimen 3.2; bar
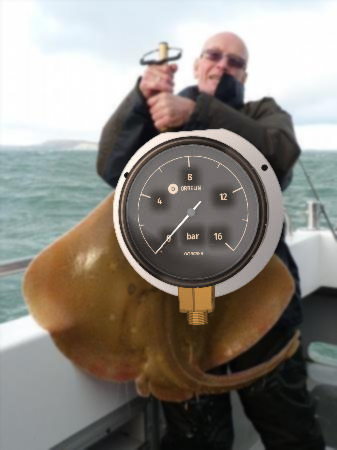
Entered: 0; bar
